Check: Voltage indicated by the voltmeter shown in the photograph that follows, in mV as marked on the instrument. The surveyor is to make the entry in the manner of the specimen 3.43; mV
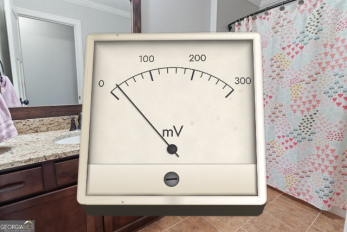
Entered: 20; mV
